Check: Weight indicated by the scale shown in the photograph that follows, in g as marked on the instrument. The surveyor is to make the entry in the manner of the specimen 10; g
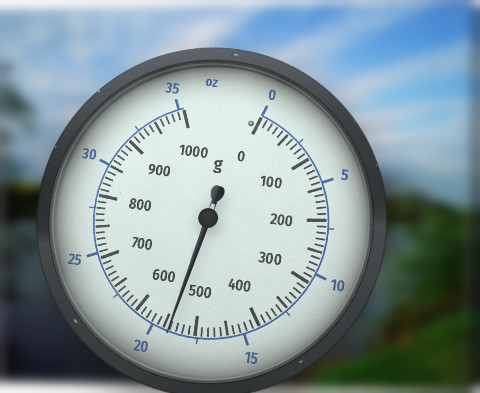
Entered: 540; g
